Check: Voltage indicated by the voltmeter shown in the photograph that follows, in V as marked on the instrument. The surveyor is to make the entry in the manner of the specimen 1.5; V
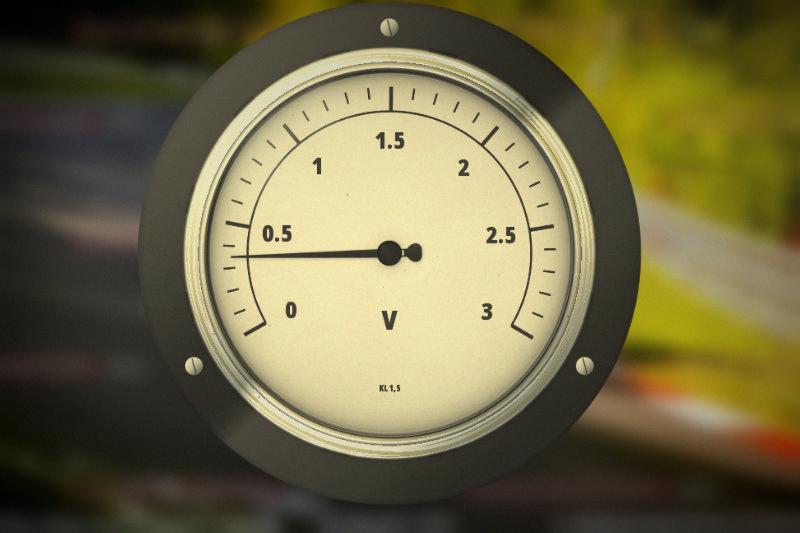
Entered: 0.35; V
